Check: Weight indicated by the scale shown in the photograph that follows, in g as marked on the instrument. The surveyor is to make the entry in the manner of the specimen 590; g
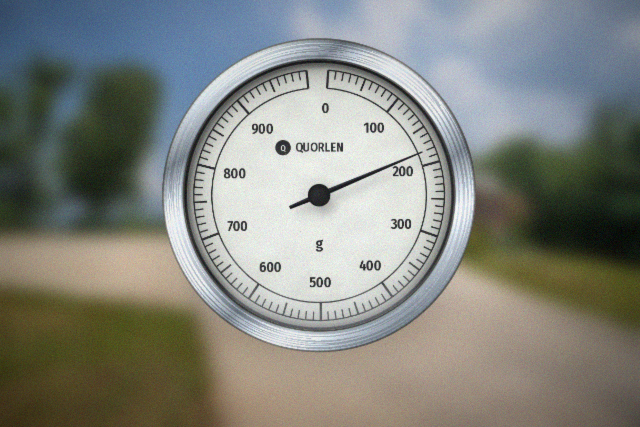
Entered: 180; g
